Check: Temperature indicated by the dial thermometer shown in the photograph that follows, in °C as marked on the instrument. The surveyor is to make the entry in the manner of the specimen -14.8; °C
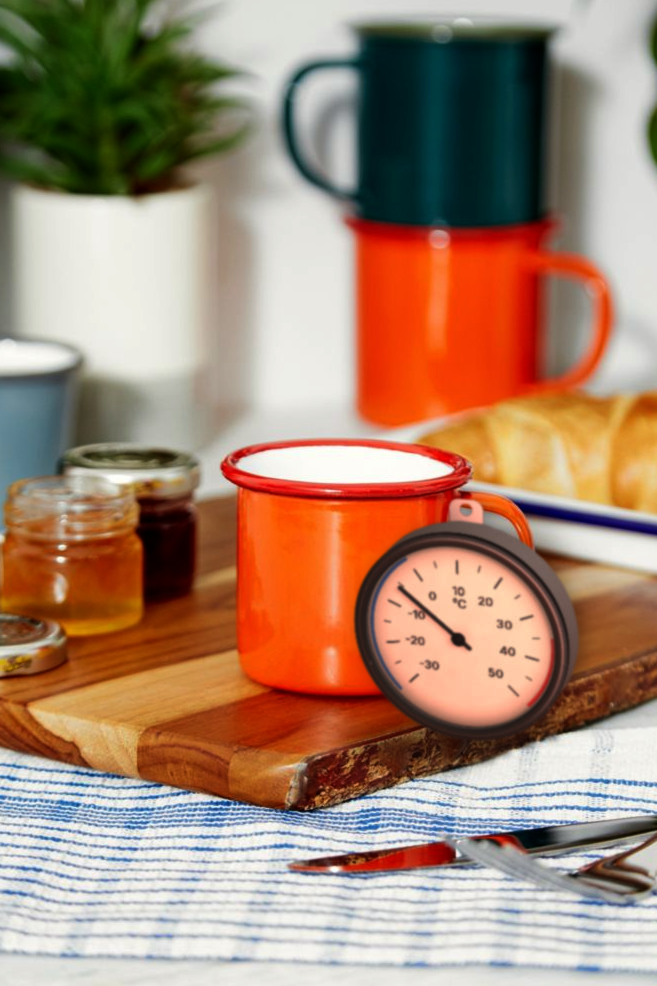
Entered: -5; °C
